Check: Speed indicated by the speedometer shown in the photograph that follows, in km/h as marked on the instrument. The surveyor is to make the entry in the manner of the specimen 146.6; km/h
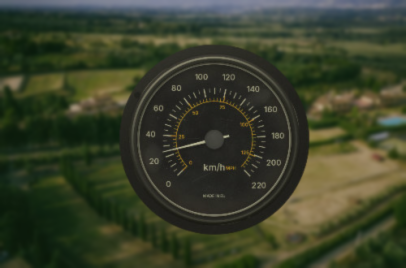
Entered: 25; km/h
